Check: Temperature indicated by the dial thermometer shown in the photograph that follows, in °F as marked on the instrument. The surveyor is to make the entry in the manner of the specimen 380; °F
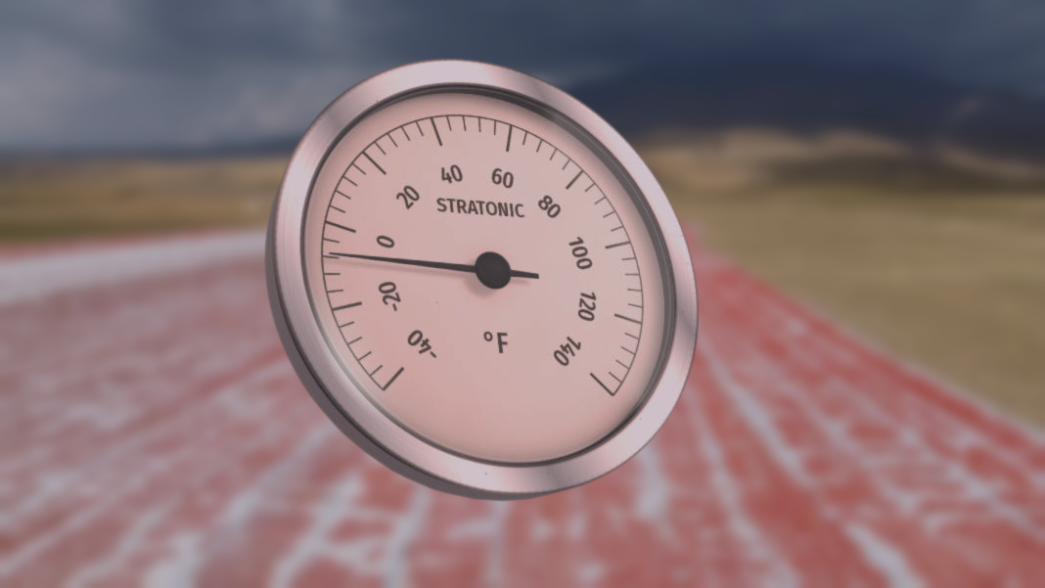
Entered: -8; °F
